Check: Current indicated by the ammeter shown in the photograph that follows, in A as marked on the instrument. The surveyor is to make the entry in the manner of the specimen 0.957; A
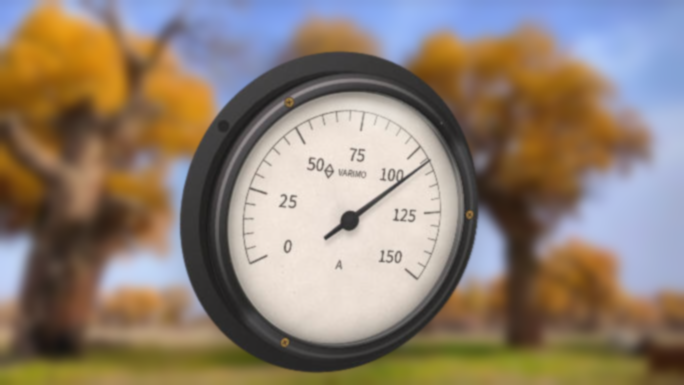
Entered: 105; A
